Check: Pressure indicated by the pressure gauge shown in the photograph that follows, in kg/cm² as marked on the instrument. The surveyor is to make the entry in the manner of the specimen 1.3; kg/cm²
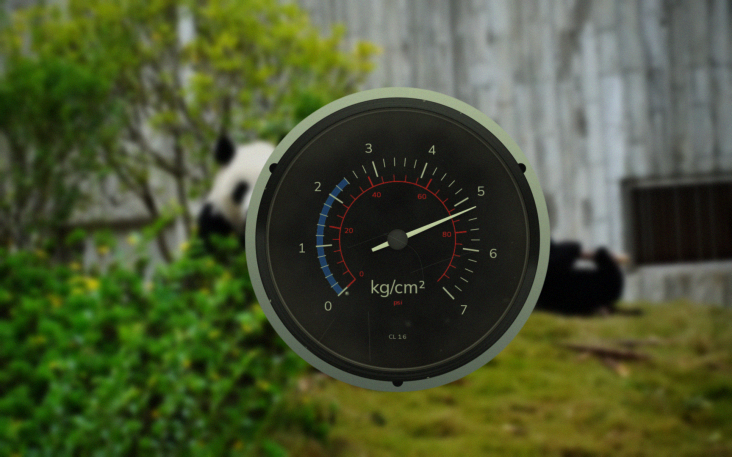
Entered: 5.2; kg/cm²
